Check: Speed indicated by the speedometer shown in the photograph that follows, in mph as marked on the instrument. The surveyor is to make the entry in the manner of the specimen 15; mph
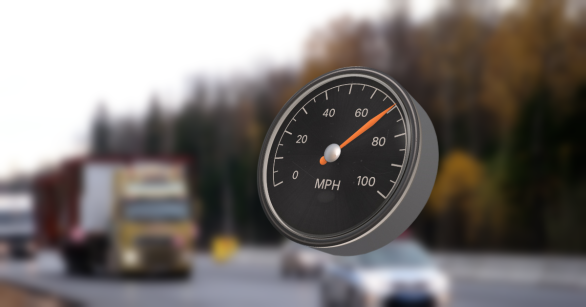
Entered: 70; mph
